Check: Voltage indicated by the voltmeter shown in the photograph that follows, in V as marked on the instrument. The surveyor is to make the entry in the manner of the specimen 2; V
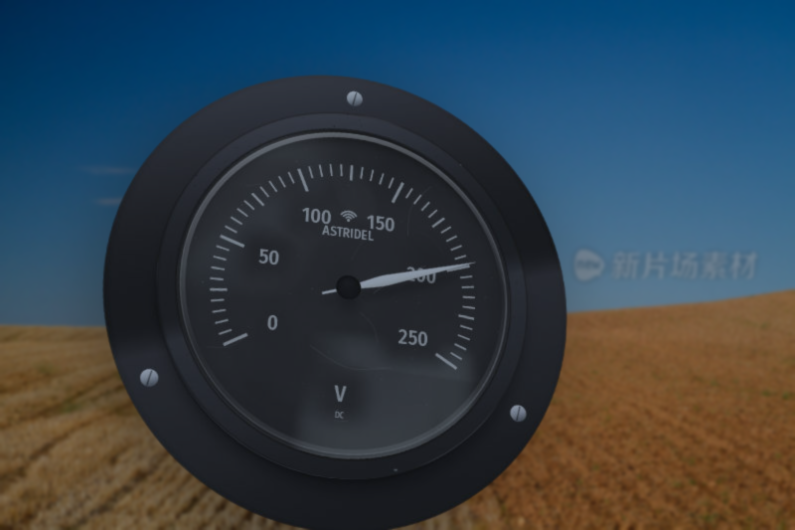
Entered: 200; V
